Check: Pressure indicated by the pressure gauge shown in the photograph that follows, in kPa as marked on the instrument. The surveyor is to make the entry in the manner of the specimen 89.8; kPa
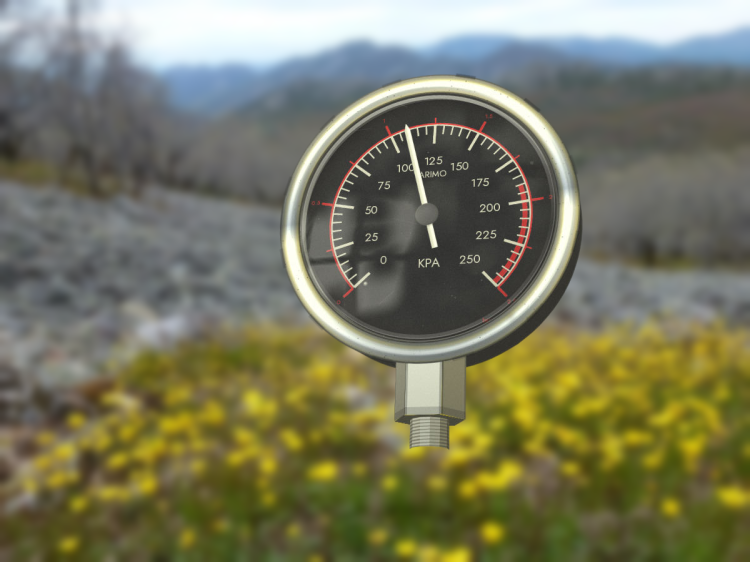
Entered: 110; kPa
